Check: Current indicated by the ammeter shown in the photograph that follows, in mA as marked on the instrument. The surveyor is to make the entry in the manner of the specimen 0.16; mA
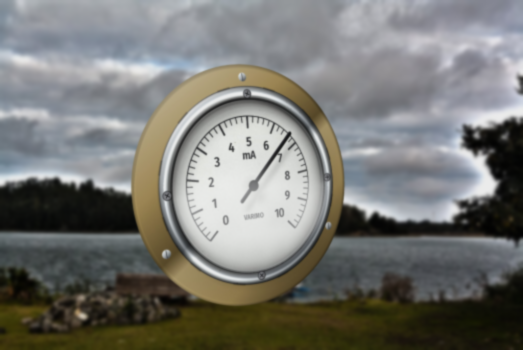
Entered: 6.6; mA
